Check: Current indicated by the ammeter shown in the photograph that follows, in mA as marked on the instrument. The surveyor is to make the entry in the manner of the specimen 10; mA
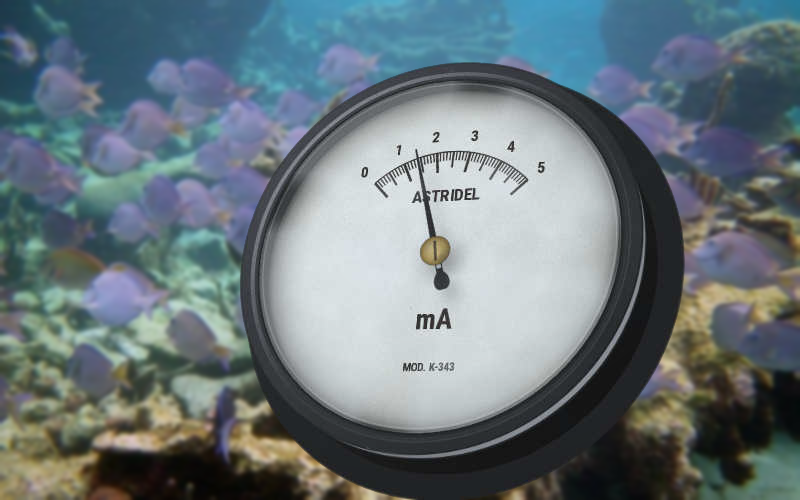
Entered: 1.5; mA
